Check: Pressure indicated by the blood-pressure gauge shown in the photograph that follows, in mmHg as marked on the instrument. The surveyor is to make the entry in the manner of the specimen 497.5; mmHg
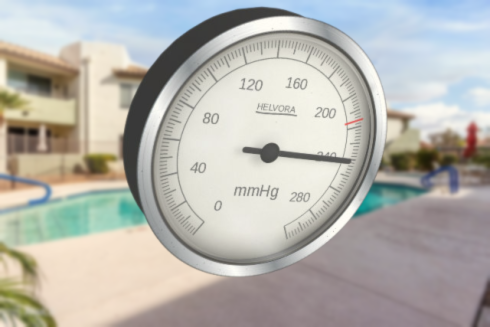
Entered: 240; mmHg
